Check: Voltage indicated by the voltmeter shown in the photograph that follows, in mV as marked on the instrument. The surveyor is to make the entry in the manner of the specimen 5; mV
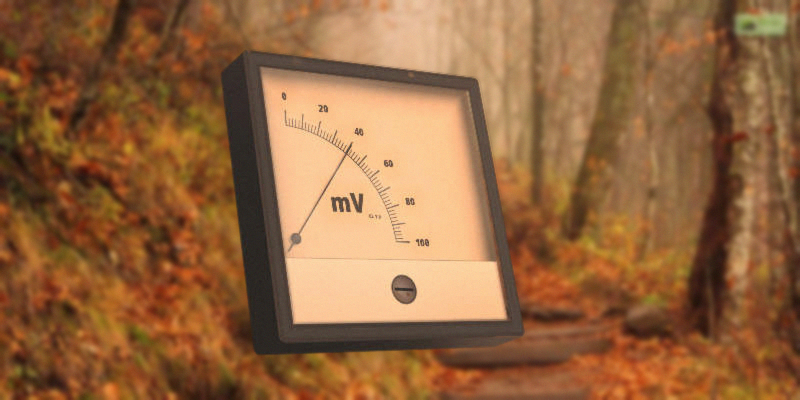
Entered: 40; mV
